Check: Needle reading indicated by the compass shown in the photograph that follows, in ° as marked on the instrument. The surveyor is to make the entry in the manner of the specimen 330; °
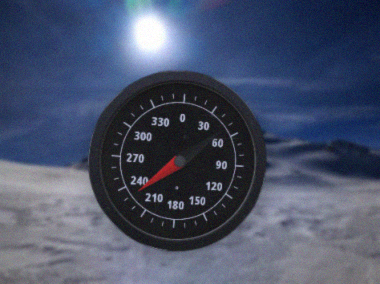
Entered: 230; °
